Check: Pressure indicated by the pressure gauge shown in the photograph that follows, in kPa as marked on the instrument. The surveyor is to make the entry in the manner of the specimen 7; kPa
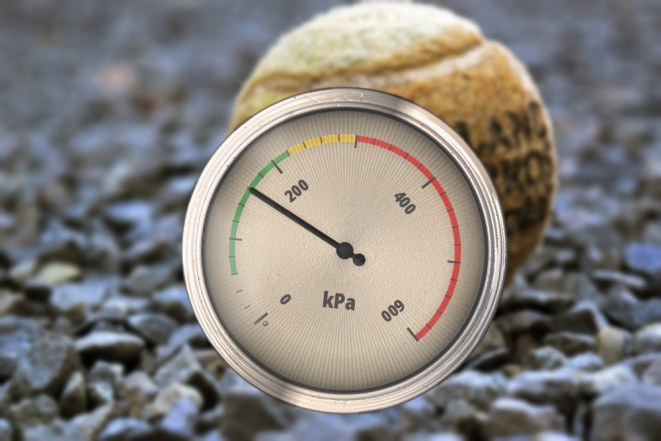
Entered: 160; kPa
